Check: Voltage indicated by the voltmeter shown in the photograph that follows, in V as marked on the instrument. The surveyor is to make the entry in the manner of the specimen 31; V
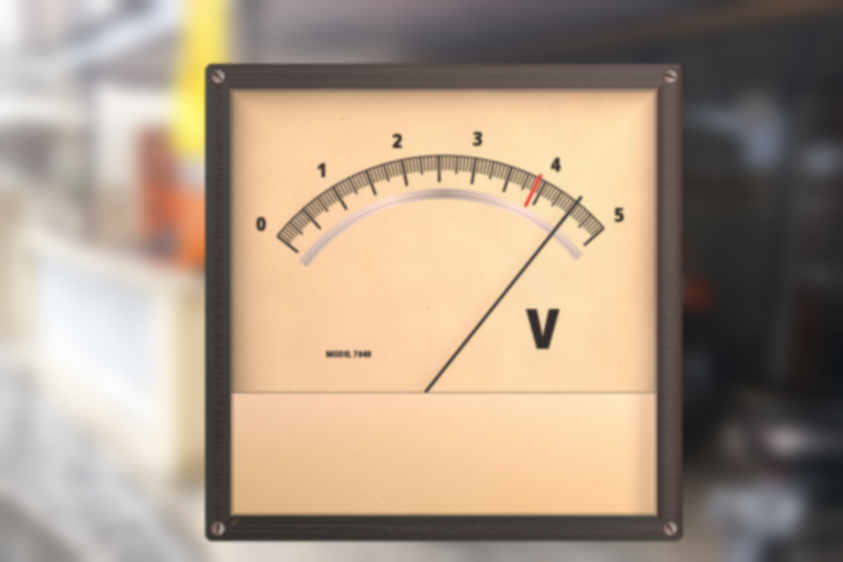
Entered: 4.5; V
